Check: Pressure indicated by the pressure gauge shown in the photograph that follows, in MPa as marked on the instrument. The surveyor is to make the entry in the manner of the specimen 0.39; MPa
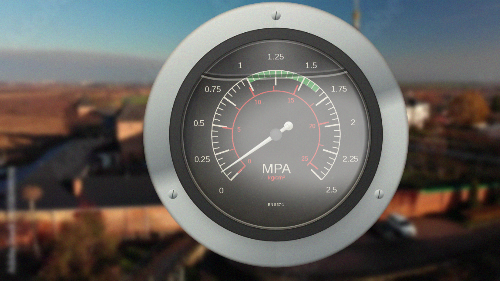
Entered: 0.1; MPa
